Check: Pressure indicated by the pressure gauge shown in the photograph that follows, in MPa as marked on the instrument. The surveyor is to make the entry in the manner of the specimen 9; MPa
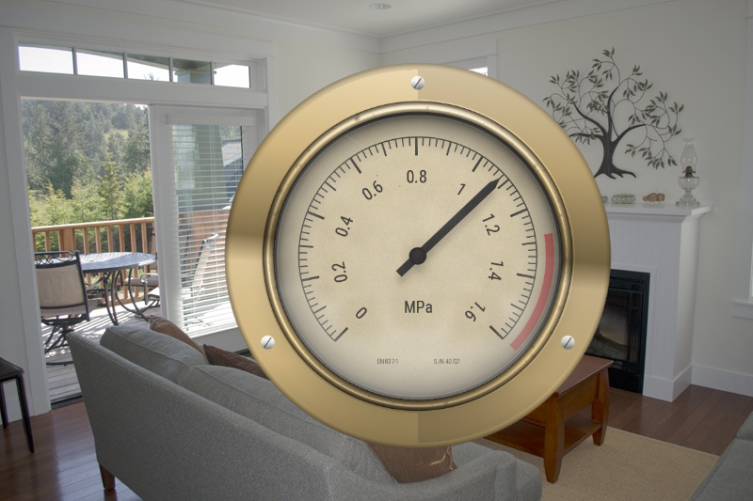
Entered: 1.08; MPa
